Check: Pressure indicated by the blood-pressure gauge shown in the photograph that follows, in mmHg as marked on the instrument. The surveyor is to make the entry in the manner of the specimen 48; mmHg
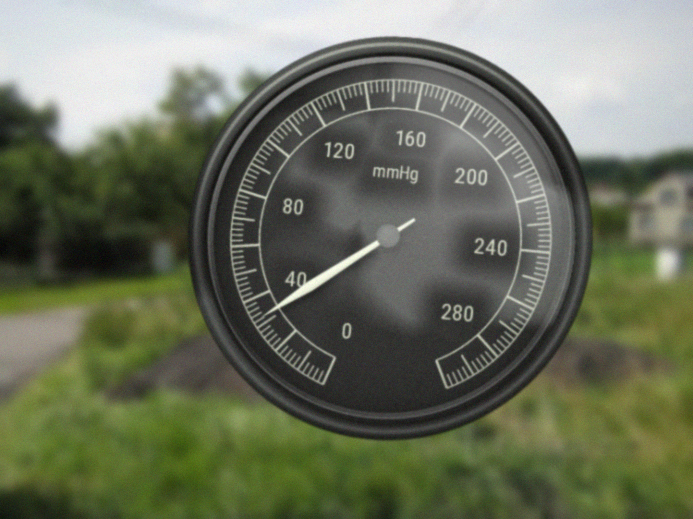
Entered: 32; mmHg
